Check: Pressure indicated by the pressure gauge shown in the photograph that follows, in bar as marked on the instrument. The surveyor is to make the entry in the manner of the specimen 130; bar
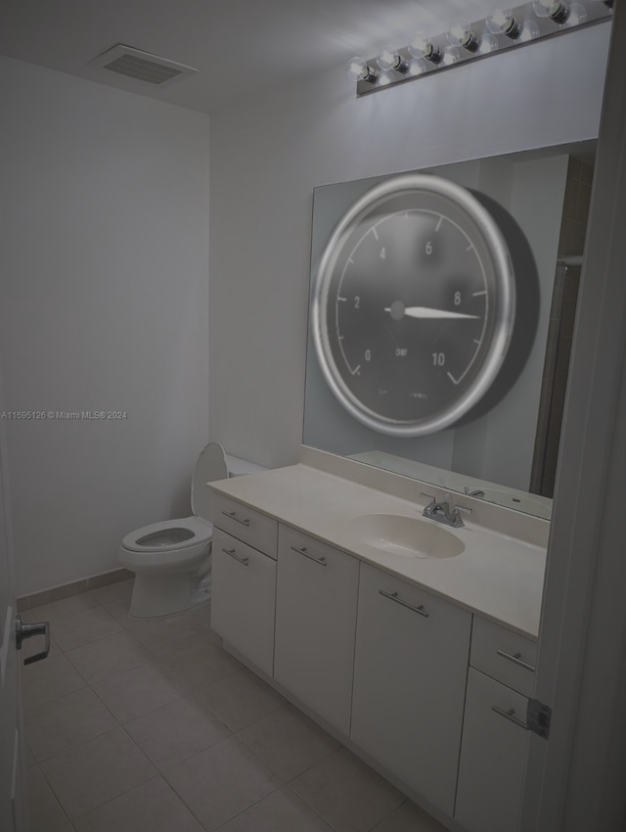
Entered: 8.5; bar
